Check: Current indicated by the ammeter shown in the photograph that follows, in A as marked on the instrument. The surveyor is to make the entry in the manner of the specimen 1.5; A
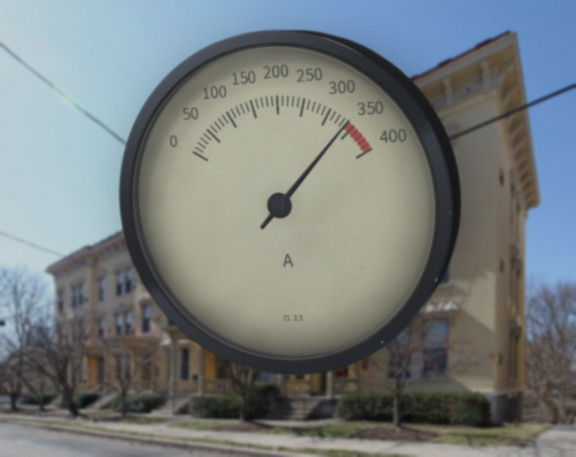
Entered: 340; A
